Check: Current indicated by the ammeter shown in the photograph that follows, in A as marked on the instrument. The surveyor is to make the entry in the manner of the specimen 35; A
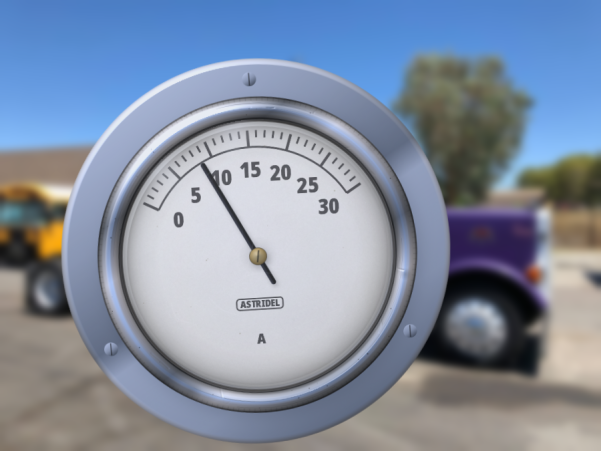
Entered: 8.5; A
